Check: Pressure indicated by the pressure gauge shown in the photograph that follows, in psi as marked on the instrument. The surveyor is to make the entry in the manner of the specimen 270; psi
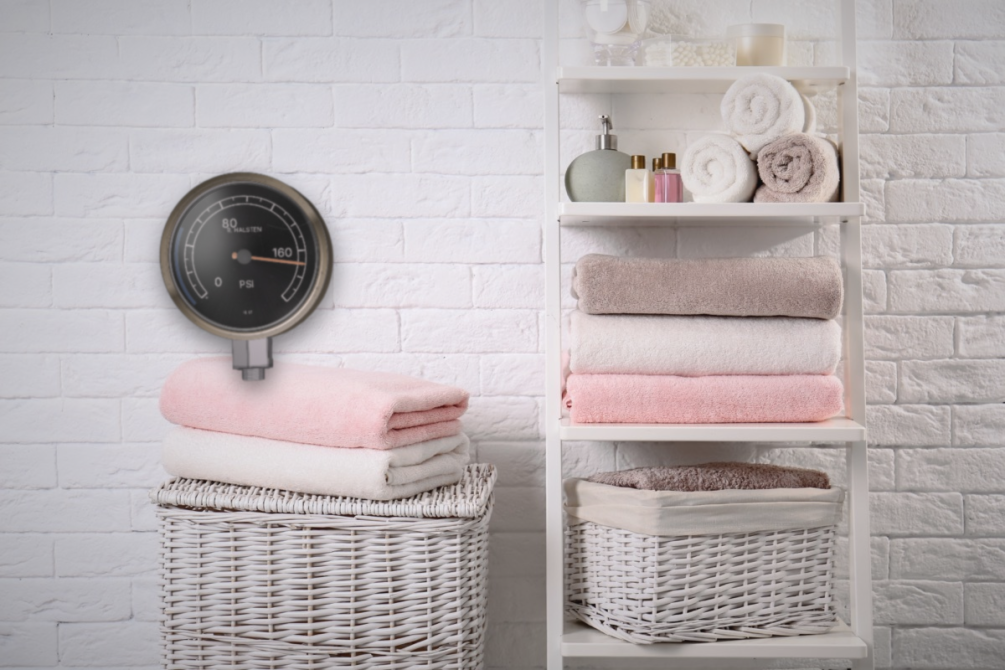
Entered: 170; psi
